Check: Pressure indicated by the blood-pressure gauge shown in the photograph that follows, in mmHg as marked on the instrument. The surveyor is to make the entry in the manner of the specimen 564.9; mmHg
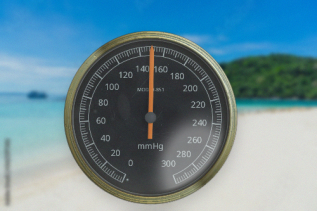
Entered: 150; mmHg
